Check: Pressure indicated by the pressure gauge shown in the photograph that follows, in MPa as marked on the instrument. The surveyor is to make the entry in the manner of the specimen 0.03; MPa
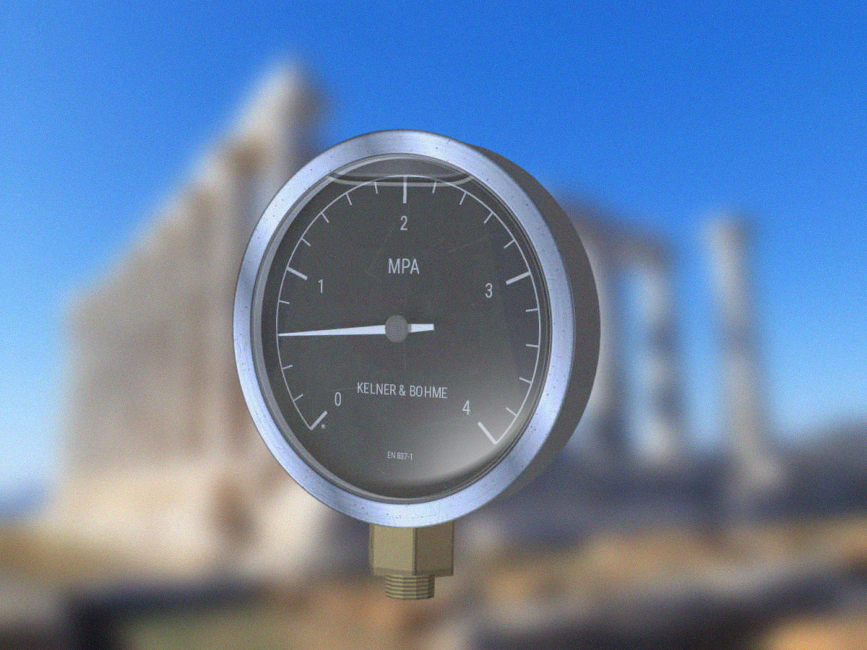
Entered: 0.6; MPa
